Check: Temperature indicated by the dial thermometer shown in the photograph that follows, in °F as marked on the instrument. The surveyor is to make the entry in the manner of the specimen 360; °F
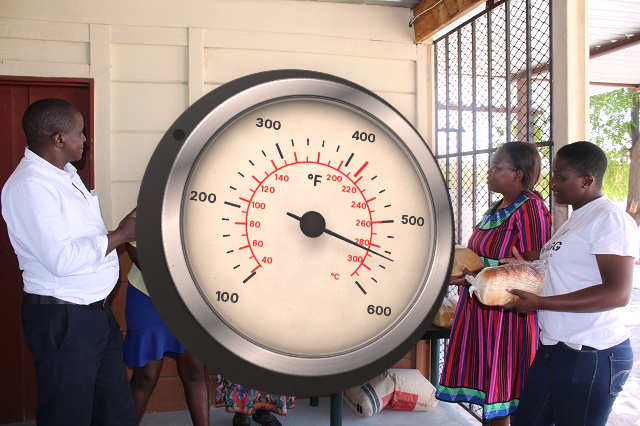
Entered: 550; °F
